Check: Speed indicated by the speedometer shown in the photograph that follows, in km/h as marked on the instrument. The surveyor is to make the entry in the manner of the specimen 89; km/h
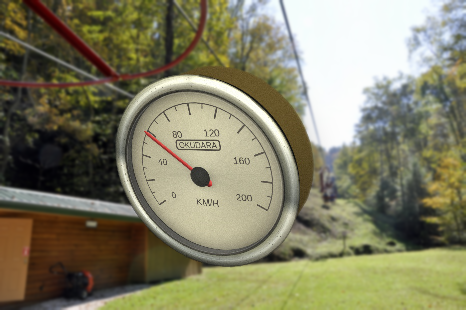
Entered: 60; km/h
